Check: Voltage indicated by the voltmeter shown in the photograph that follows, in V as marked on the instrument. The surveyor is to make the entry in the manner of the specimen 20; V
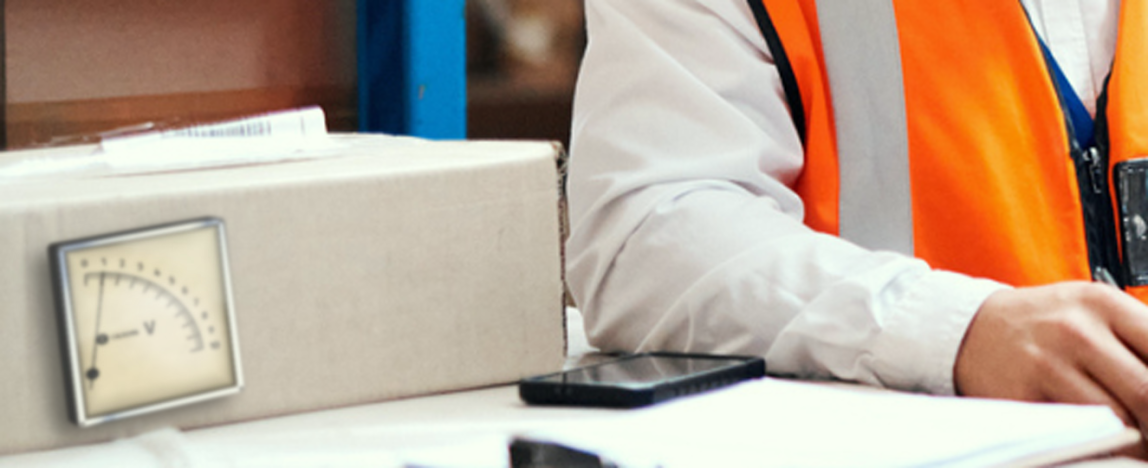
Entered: 1; V
